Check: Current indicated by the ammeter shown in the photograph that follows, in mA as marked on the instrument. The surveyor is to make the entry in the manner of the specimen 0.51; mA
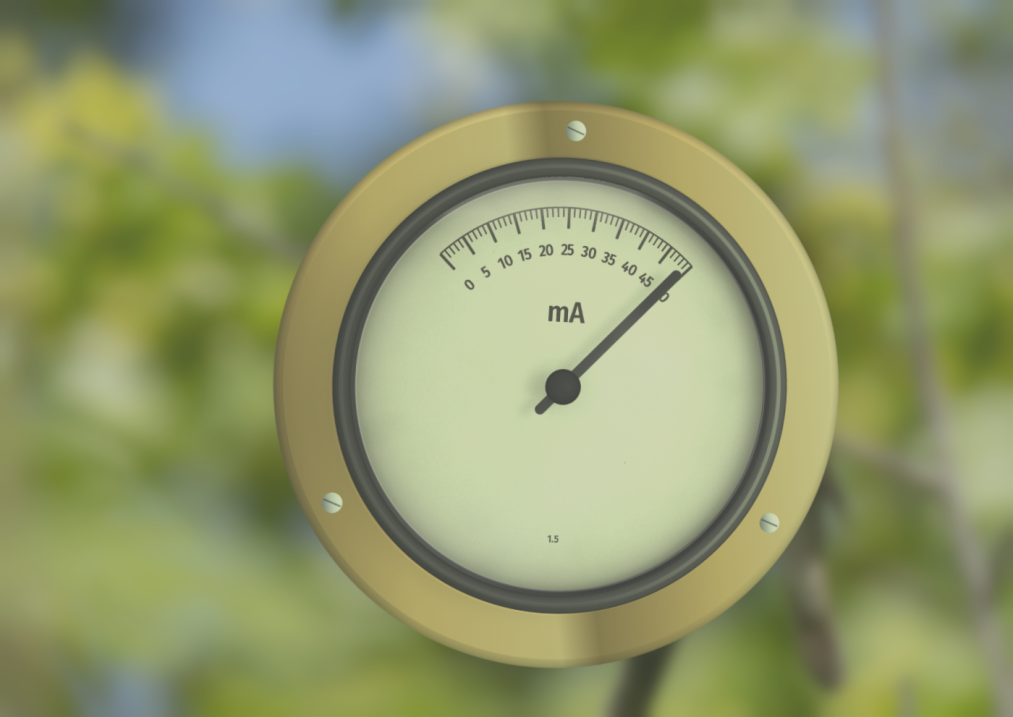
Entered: 49; mA
